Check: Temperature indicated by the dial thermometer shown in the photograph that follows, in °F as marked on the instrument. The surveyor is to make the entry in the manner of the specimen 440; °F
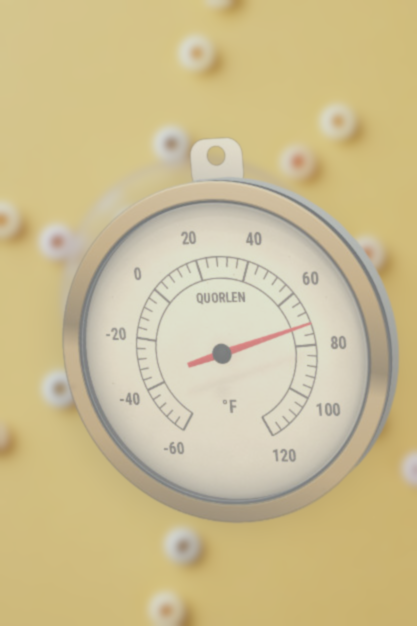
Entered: 72; °F
